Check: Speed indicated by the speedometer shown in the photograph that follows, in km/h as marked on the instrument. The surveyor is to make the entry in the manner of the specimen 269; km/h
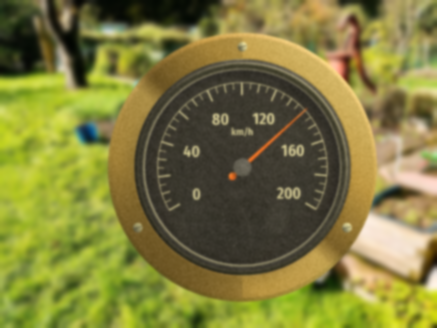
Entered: 140; km/h
